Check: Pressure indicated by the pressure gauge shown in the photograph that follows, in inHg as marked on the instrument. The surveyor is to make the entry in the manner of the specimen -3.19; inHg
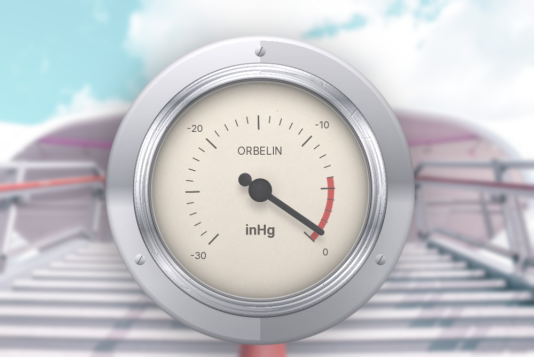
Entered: -1; inHg
